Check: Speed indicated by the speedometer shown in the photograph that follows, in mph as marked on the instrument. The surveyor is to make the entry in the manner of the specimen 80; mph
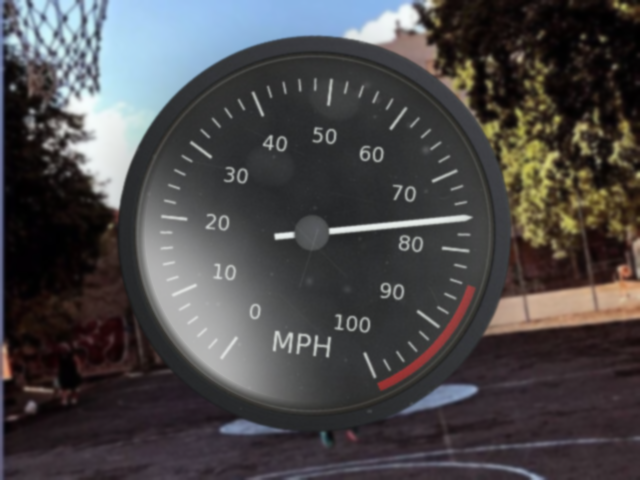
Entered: 76; mph
